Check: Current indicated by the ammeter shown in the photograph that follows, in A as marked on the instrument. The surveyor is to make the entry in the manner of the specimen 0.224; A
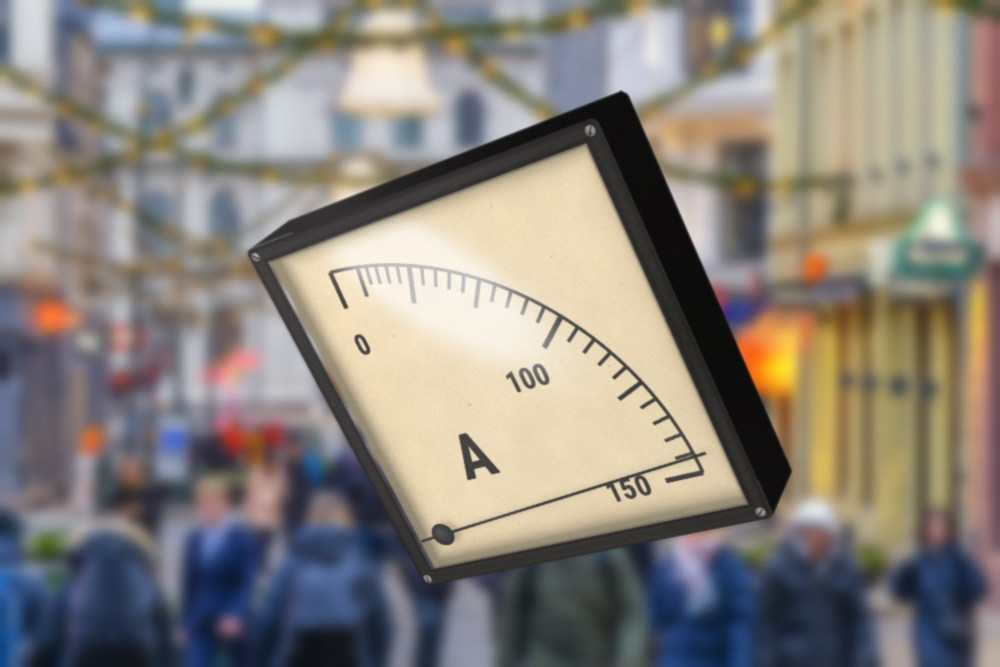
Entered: 145; A
